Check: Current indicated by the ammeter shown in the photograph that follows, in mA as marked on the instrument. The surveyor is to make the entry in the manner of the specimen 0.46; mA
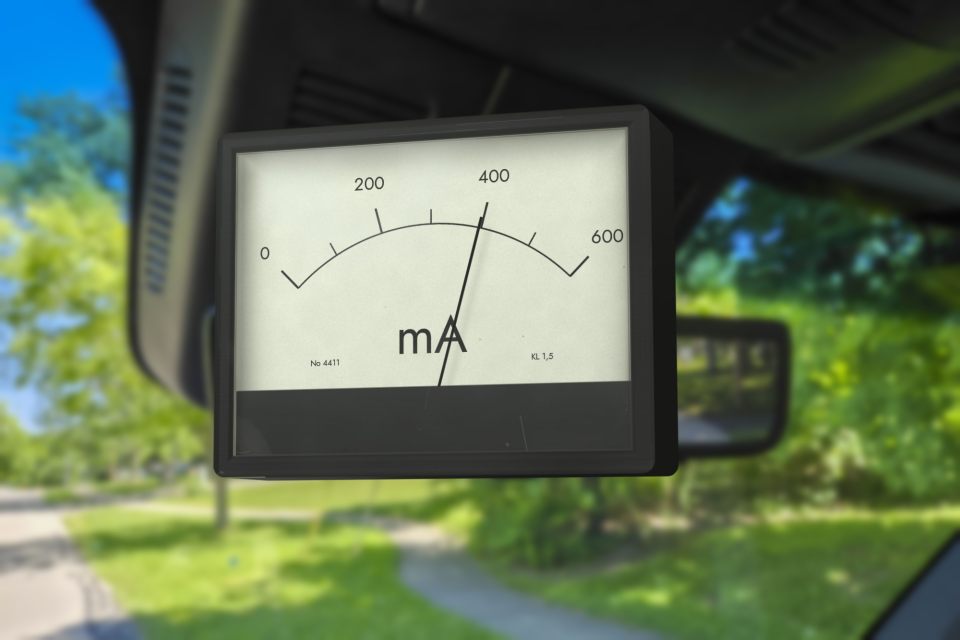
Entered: 400; mA
